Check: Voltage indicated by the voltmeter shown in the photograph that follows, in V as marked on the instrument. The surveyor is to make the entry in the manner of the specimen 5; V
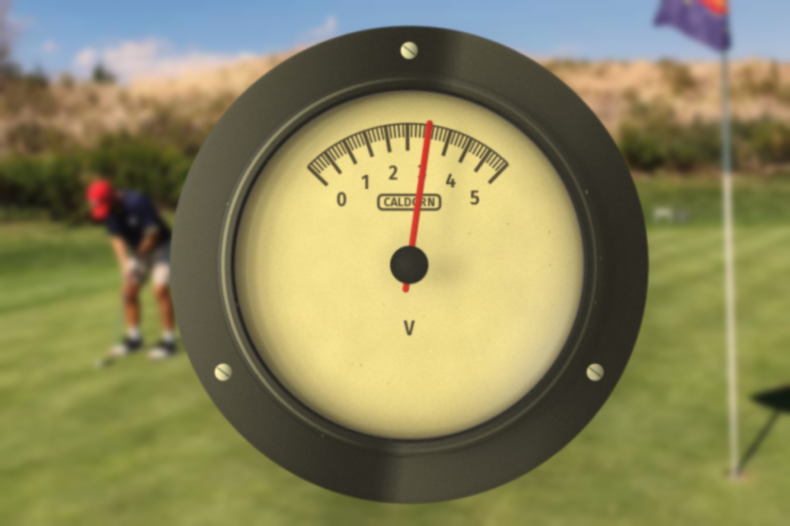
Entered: 3; V
